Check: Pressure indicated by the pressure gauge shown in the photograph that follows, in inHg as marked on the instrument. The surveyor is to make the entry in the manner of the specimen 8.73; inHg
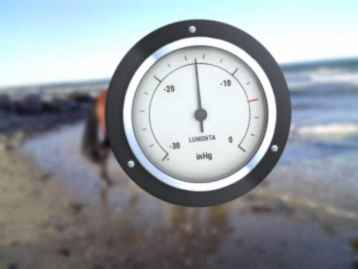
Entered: -15; inHg
